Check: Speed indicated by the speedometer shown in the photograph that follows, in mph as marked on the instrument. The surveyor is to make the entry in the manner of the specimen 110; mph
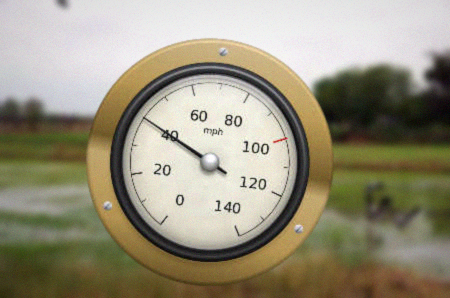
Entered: 40; mph
